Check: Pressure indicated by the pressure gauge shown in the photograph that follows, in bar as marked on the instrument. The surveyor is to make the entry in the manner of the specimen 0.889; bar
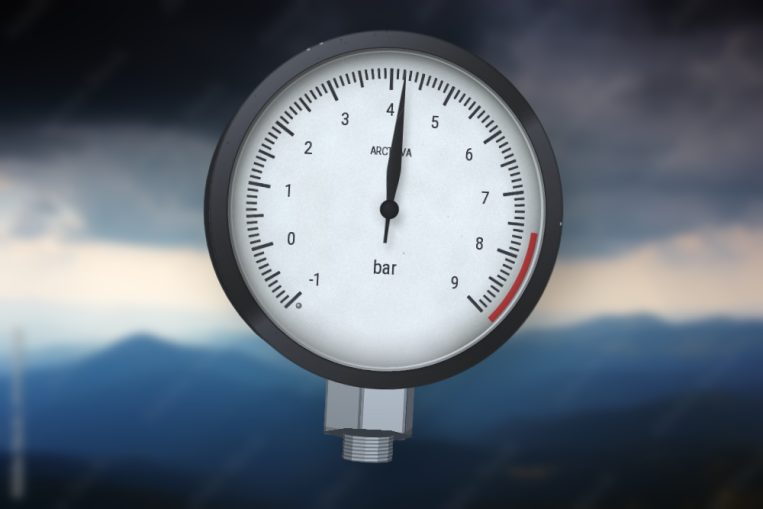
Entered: 4.2; bar
